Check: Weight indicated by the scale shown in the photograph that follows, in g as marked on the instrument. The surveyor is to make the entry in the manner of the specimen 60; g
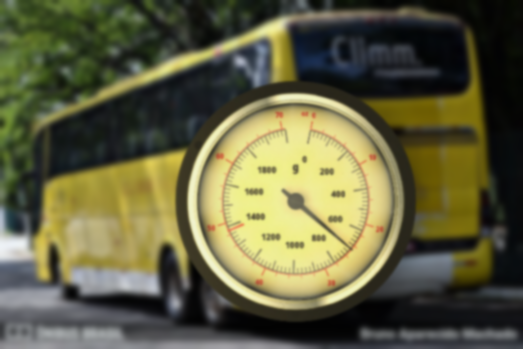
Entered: 700; g
